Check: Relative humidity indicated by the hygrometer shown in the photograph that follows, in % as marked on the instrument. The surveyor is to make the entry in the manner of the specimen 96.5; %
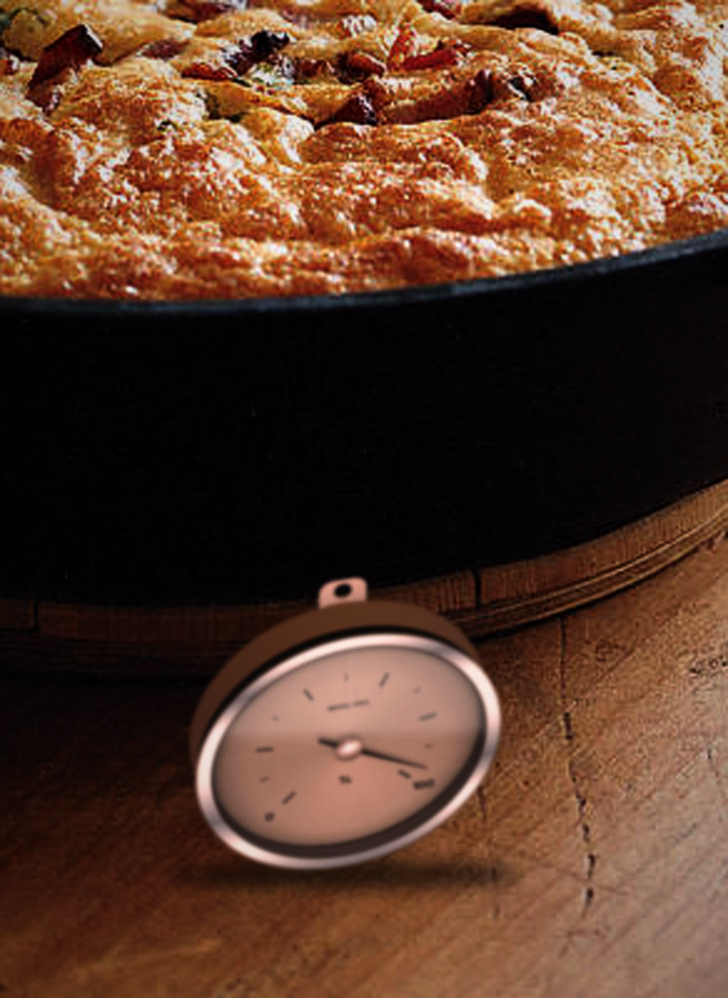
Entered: 95; %
